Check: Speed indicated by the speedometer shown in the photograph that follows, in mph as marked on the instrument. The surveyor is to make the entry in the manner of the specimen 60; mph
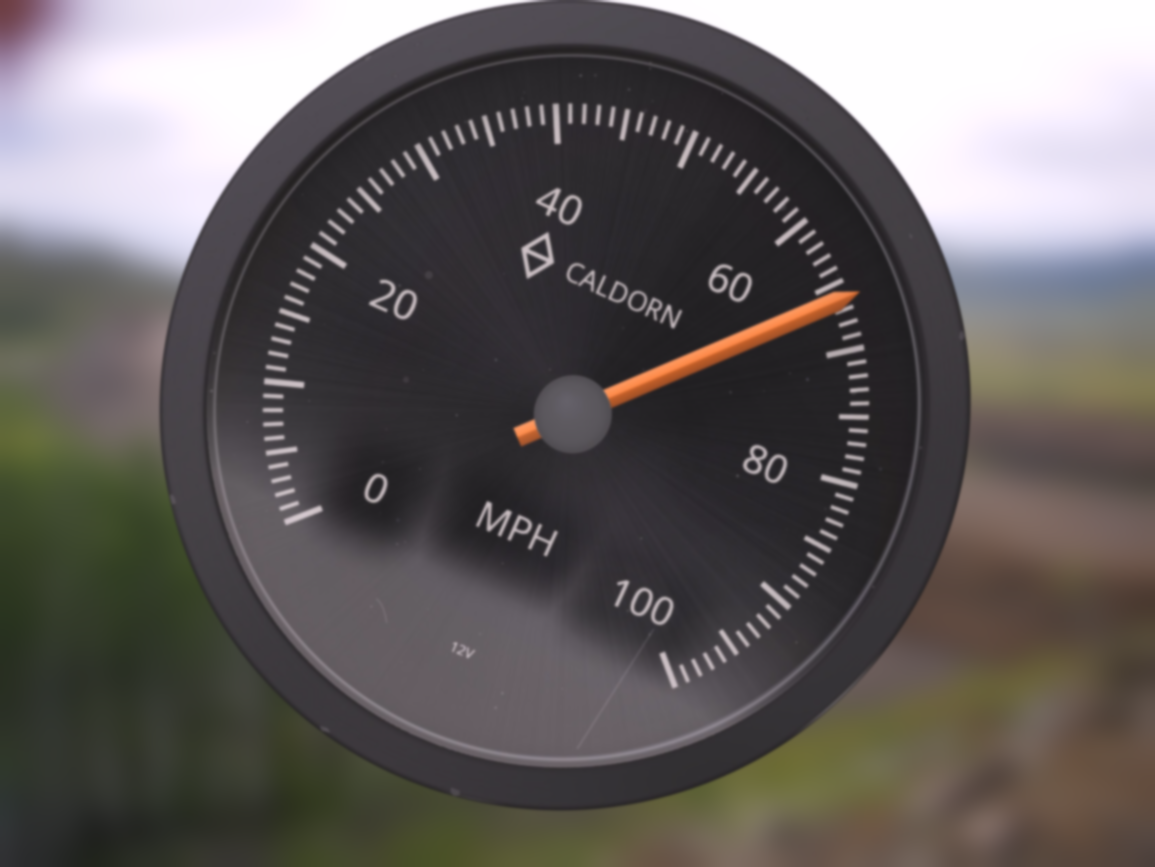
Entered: 66; mph
